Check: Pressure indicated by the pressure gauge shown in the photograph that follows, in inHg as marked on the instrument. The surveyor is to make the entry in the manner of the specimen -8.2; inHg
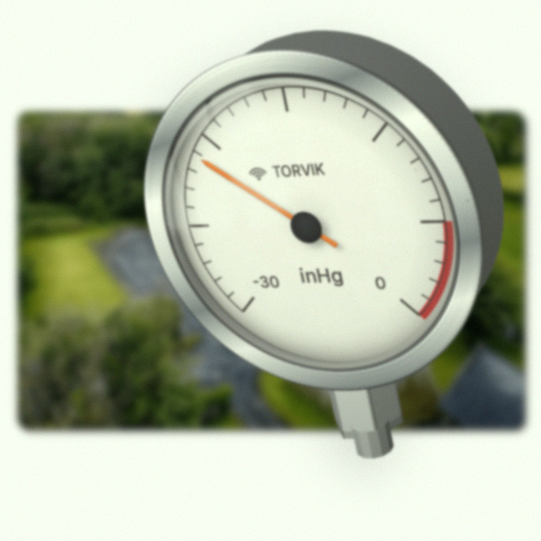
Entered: -21; inHg
